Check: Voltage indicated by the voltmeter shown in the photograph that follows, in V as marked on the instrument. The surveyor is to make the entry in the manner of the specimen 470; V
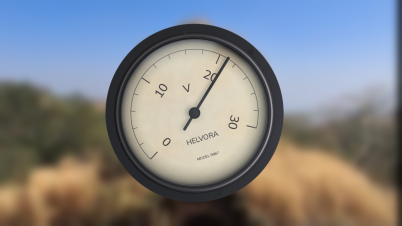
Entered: 21; V
